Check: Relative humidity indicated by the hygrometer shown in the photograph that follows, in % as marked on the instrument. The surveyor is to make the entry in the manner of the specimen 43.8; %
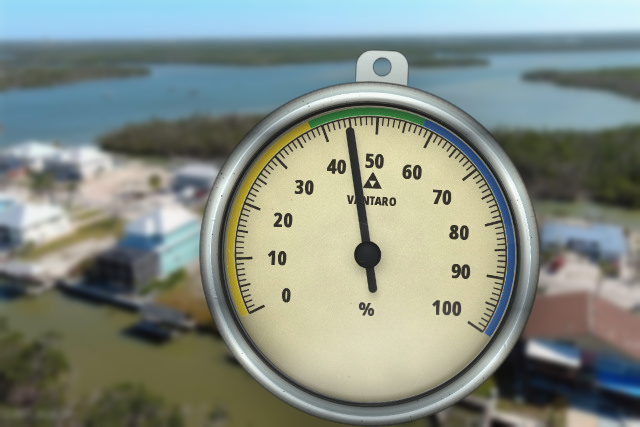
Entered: 45; %
